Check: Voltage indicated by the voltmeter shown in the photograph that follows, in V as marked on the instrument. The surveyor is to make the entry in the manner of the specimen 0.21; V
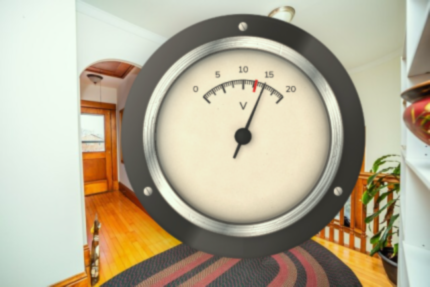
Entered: 15; V
